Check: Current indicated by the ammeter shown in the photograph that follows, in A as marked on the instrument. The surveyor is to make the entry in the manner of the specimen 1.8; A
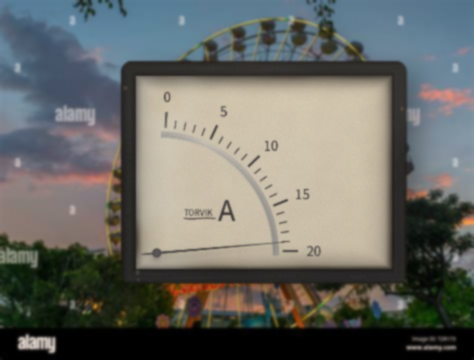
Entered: 19; A
